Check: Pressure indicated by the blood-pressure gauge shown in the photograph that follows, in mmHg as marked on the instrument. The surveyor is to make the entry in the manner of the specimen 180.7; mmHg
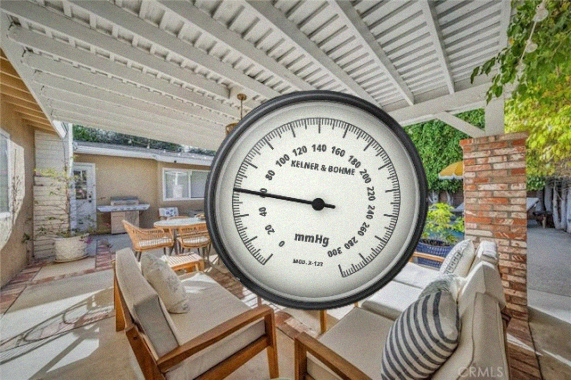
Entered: 60; mmHg
